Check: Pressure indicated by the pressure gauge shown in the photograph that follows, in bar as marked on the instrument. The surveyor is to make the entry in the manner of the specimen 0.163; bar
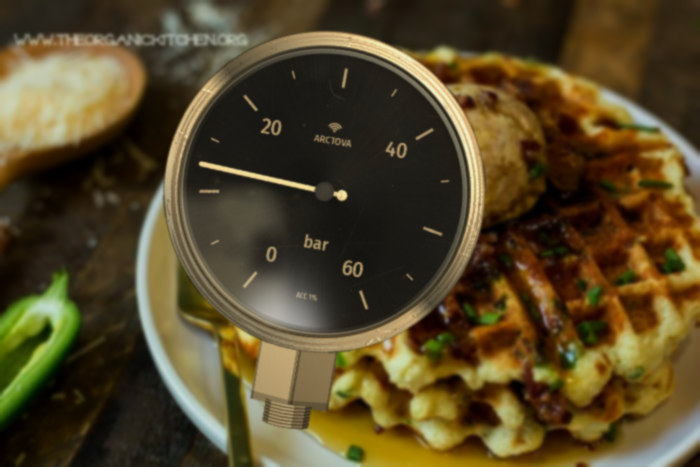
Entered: 12.5; bar
